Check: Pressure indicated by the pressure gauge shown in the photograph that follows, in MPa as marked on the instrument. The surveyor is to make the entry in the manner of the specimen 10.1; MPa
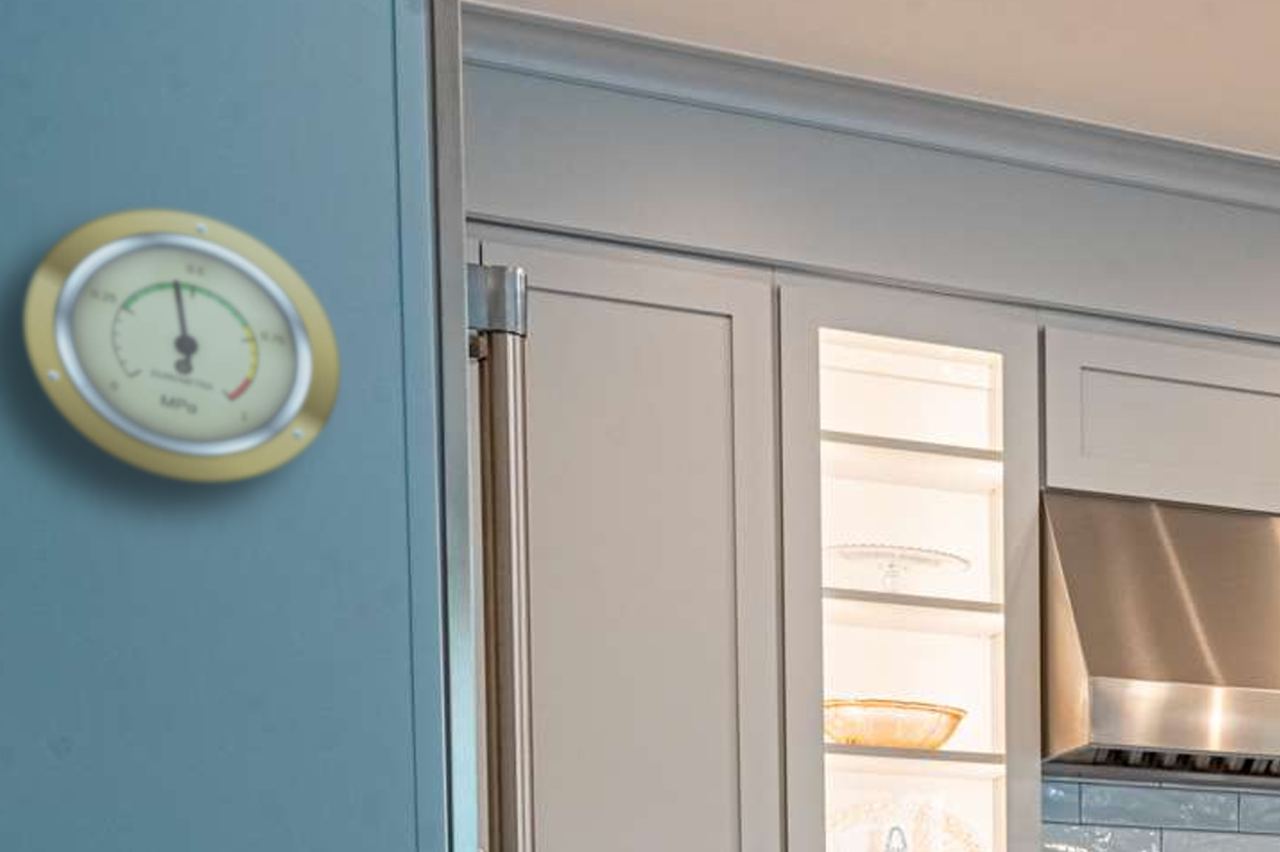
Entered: 0.45; MPa
